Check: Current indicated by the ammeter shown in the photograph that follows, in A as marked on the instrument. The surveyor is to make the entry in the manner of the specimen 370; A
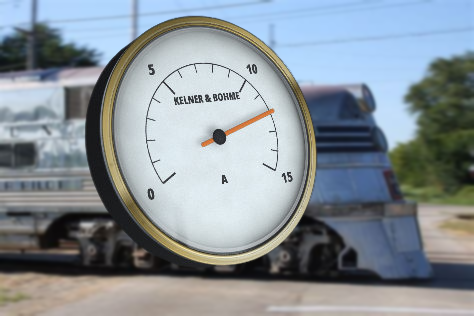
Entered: 12; A
